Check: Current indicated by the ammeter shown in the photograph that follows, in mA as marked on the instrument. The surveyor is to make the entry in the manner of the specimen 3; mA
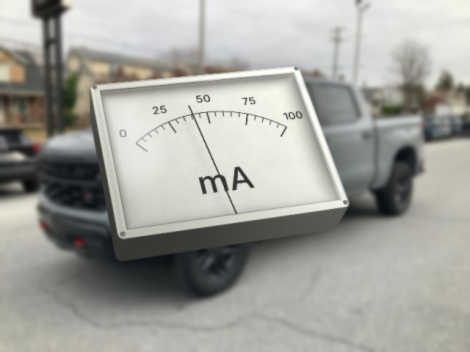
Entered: 40; mA
